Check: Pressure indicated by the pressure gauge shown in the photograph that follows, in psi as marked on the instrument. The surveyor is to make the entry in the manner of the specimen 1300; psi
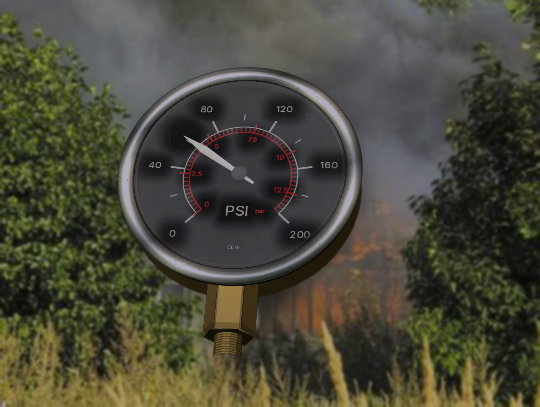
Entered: 60; psi
